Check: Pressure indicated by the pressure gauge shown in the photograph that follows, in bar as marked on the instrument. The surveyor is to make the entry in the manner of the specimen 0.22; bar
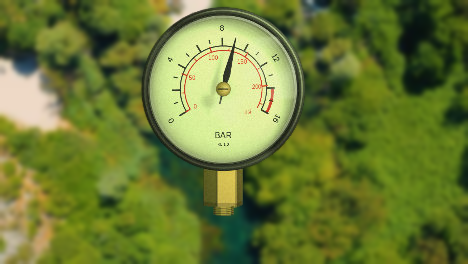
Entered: 9; bar
